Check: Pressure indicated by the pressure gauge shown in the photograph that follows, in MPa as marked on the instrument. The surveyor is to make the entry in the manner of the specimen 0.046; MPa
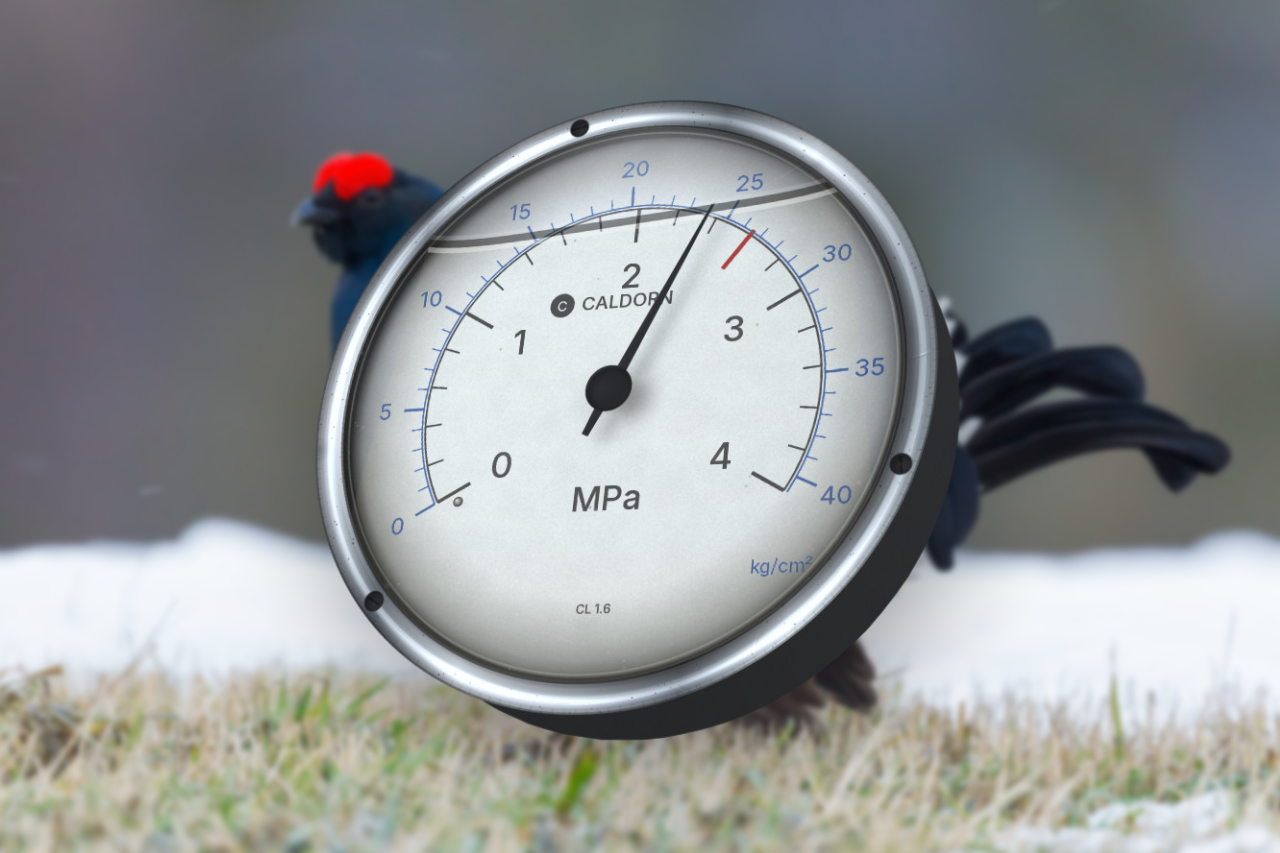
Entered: 2.4; MPa
